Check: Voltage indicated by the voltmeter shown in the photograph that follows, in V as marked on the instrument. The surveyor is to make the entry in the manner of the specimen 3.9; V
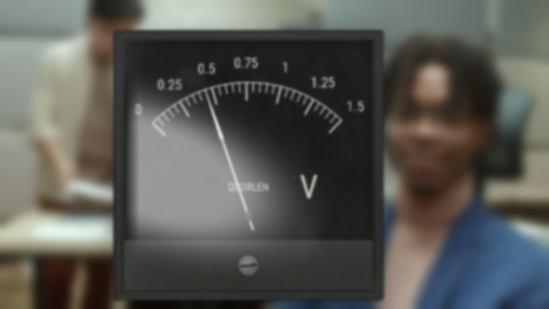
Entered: 0.45; V
